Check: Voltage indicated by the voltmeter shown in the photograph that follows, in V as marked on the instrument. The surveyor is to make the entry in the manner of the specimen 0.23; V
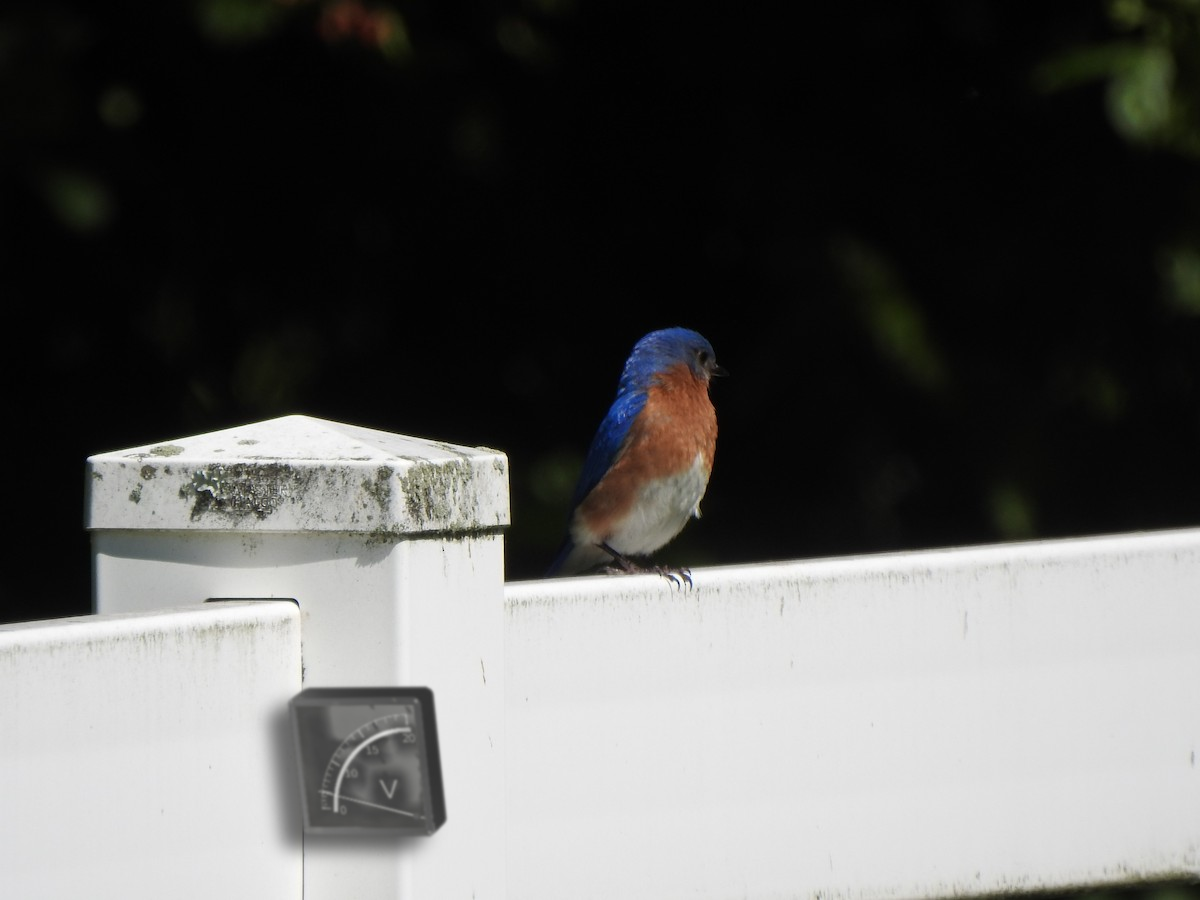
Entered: 5; V
